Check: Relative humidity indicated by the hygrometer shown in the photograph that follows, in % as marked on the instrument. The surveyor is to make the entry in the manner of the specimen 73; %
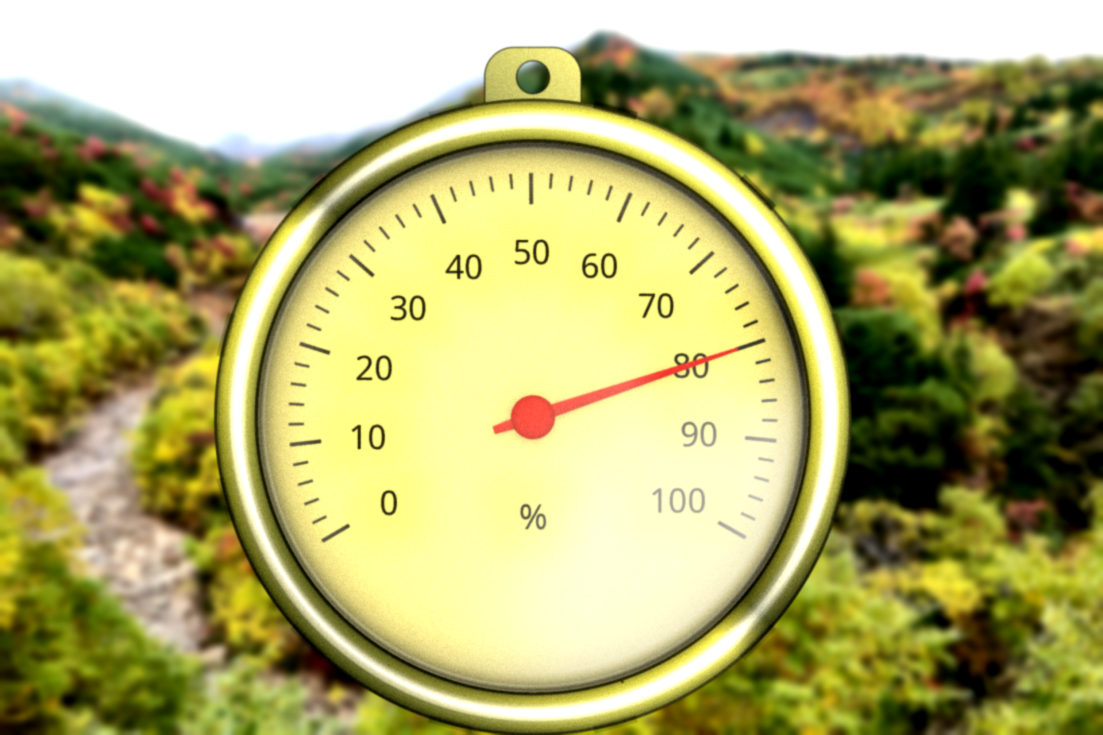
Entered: 80; %
